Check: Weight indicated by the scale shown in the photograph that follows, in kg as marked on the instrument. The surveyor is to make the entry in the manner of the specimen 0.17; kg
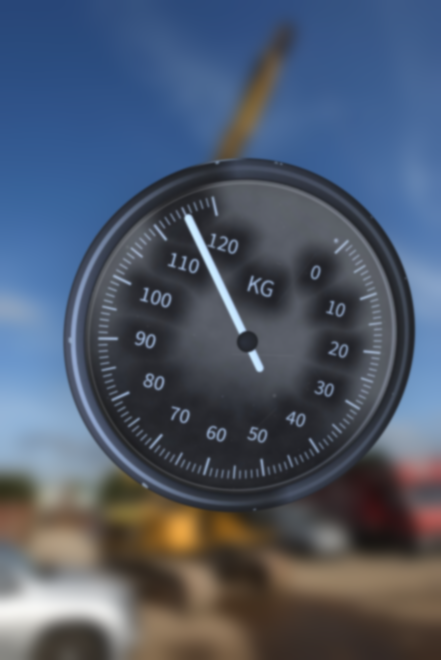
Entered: 115; kg
